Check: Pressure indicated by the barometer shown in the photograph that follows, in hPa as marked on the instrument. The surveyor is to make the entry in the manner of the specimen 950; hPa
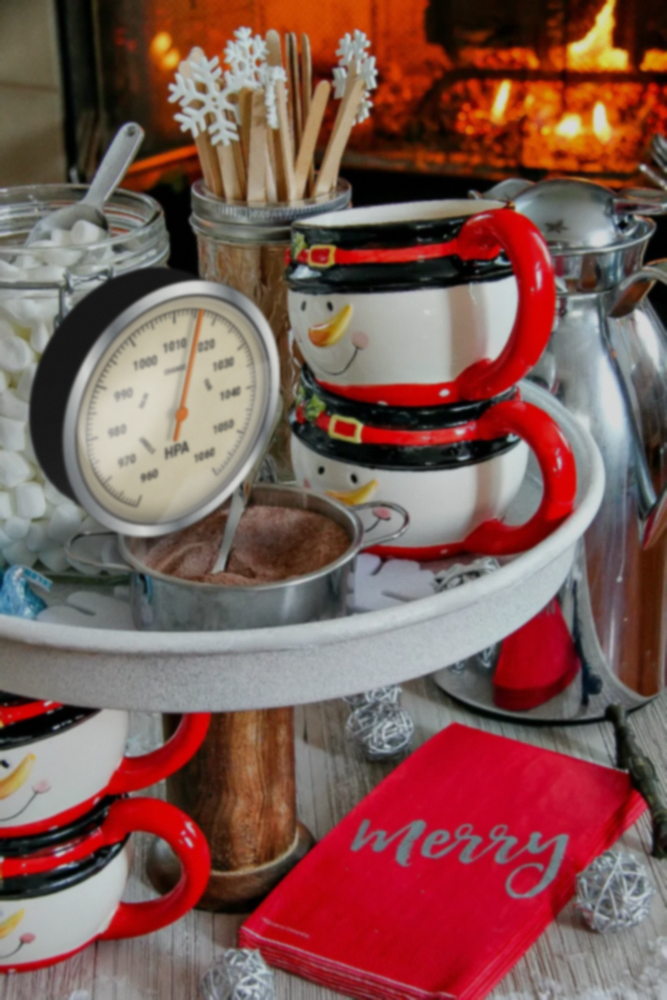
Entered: 1015; hPa
